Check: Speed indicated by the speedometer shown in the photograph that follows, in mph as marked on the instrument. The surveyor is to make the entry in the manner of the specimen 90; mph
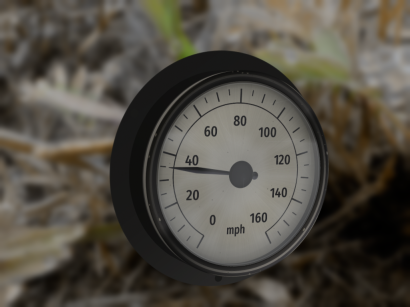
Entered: 35; mph
